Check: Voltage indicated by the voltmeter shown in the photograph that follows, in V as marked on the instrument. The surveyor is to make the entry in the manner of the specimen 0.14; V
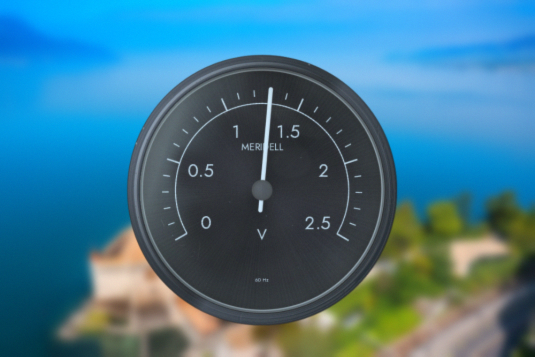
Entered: 1.3; V
